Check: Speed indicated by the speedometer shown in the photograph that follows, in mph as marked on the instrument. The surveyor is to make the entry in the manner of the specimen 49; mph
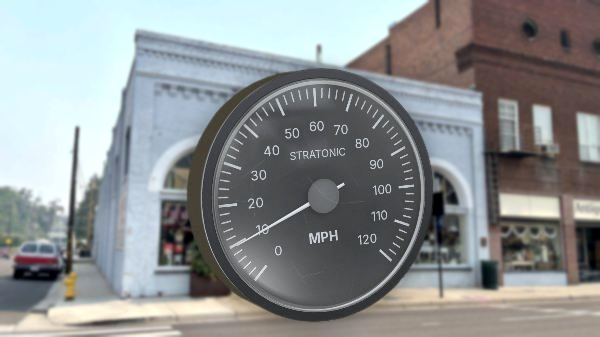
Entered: 10; mph
